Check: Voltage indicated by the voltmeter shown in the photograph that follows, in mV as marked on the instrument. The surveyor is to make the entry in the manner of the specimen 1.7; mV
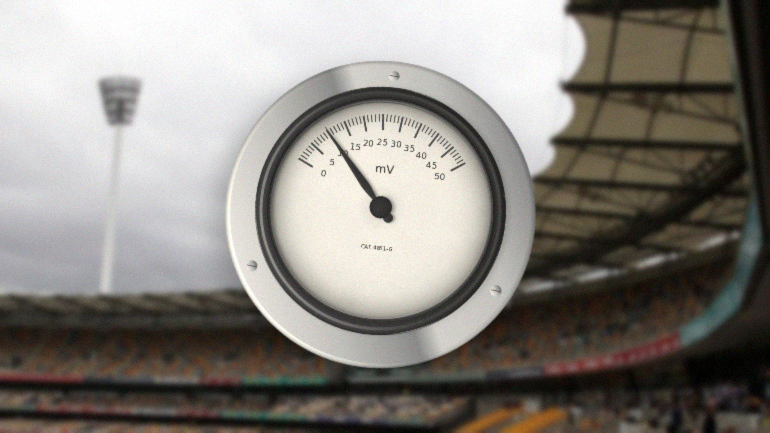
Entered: 10; mV
